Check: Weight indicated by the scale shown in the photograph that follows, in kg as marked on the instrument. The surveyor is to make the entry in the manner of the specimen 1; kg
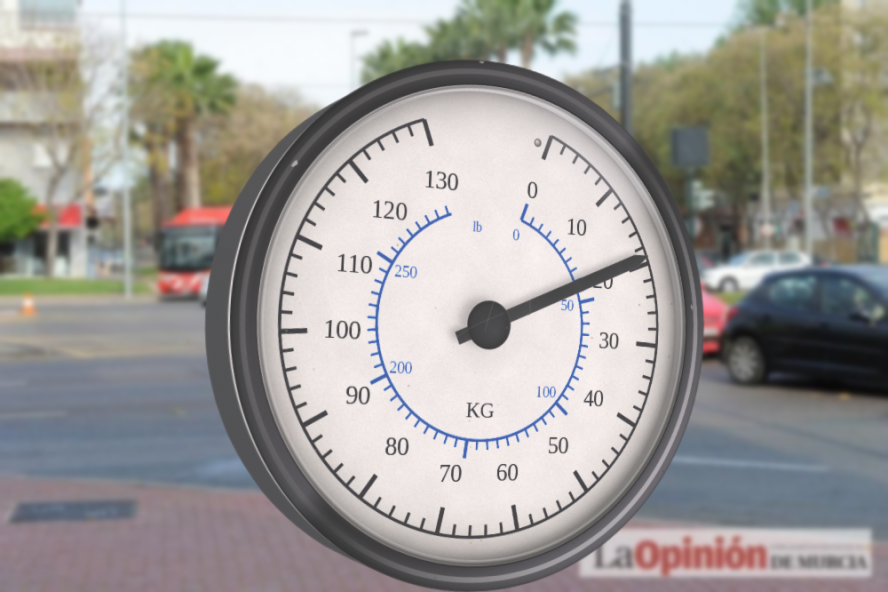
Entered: 19; kg
